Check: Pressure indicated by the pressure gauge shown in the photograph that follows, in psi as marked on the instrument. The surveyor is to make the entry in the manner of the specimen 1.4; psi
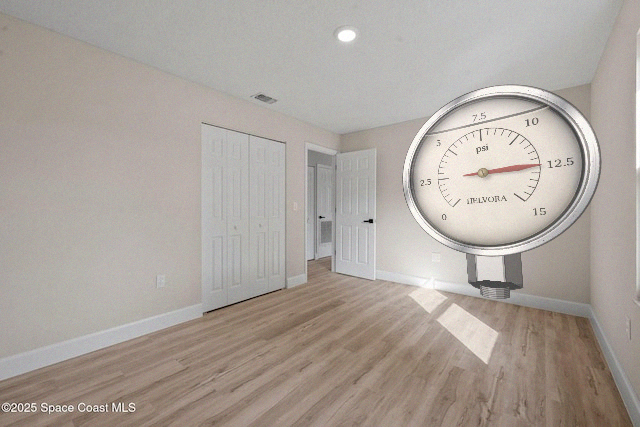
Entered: 12.5; psi
